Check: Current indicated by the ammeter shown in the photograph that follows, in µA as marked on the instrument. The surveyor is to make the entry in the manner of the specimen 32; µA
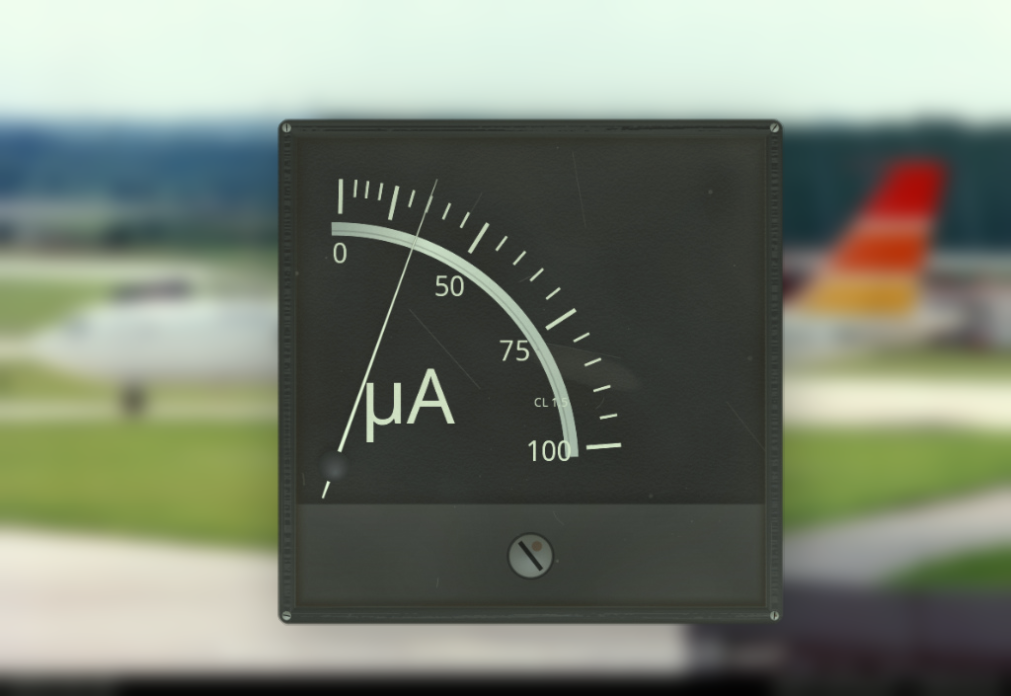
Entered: 35; µA
